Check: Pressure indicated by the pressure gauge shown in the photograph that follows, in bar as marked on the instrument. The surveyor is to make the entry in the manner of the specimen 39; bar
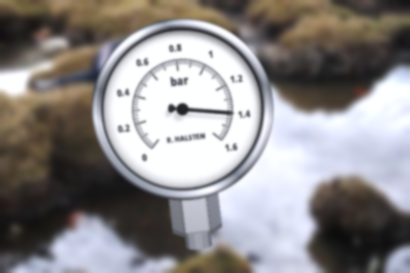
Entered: 1.4; bar
